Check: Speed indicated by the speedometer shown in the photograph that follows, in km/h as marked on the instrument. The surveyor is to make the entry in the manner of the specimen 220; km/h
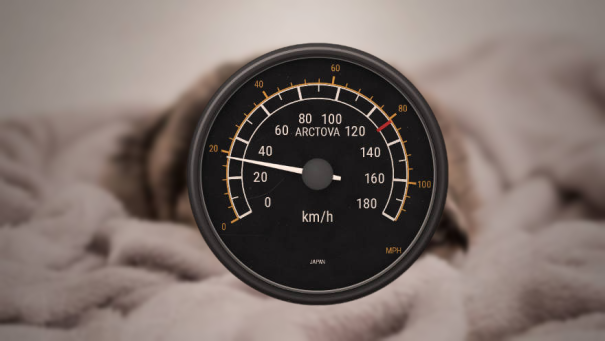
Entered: 30; km/h
